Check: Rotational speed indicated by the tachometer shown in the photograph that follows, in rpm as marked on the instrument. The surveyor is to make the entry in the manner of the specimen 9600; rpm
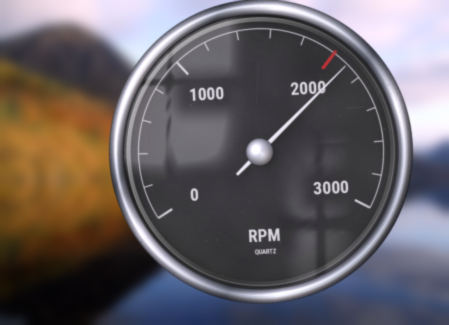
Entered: 2100; rpm
